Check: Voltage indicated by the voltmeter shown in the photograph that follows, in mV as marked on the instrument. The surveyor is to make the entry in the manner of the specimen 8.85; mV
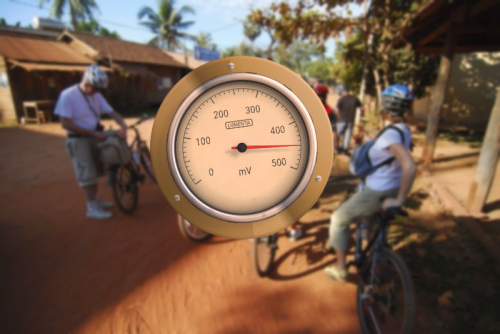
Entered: 450; mV
